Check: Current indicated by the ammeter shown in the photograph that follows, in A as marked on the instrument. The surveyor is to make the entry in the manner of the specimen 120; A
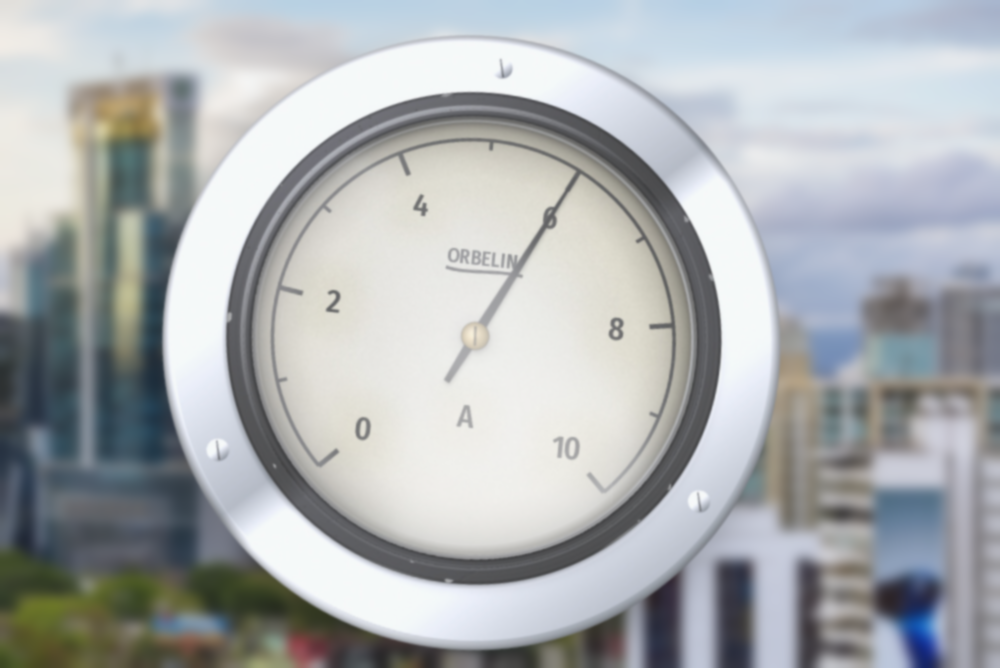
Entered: 6; A
